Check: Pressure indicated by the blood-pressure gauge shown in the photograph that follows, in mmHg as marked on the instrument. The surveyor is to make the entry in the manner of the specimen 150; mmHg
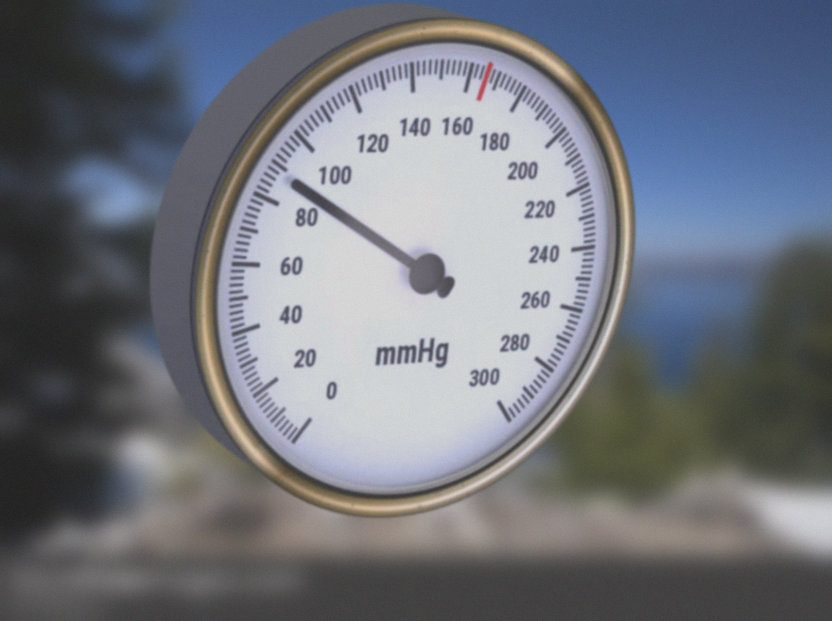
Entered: 88; mmHg
